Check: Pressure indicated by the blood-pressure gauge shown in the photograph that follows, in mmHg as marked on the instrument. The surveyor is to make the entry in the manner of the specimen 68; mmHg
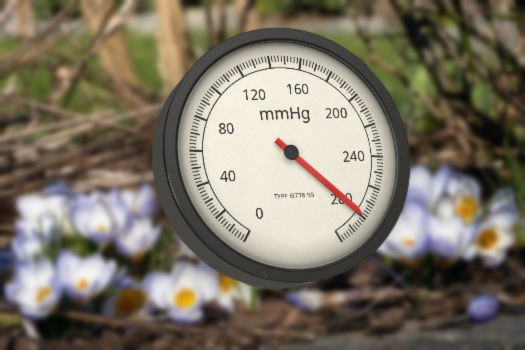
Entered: 280; mmHg
